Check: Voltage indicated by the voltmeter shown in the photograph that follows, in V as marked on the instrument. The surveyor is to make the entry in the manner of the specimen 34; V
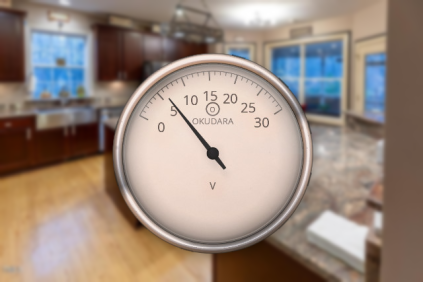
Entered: 6; V
